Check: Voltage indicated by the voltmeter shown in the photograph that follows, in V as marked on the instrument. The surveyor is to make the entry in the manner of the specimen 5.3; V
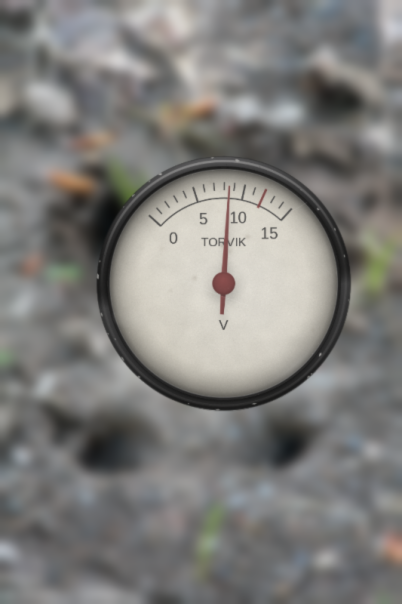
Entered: 8.5; V
